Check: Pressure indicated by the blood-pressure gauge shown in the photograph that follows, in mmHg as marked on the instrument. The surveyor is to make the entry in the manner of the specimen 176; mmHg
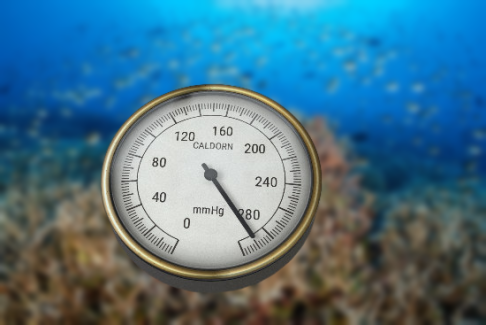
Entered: 290; mmHg
